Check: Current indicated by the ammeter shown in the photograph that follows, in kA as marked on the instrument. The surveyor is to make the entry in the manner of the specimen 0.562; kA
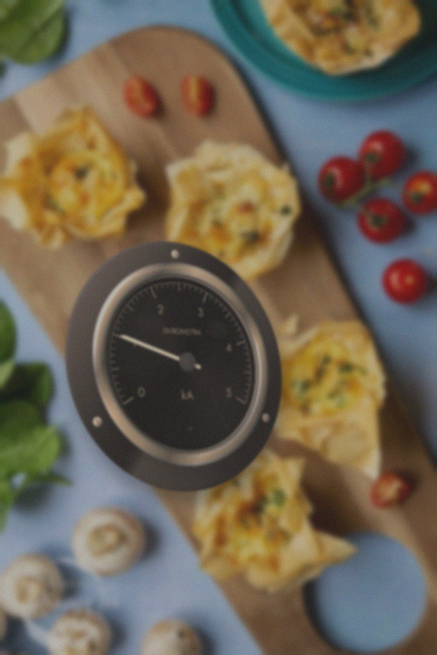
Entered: 1; kA
